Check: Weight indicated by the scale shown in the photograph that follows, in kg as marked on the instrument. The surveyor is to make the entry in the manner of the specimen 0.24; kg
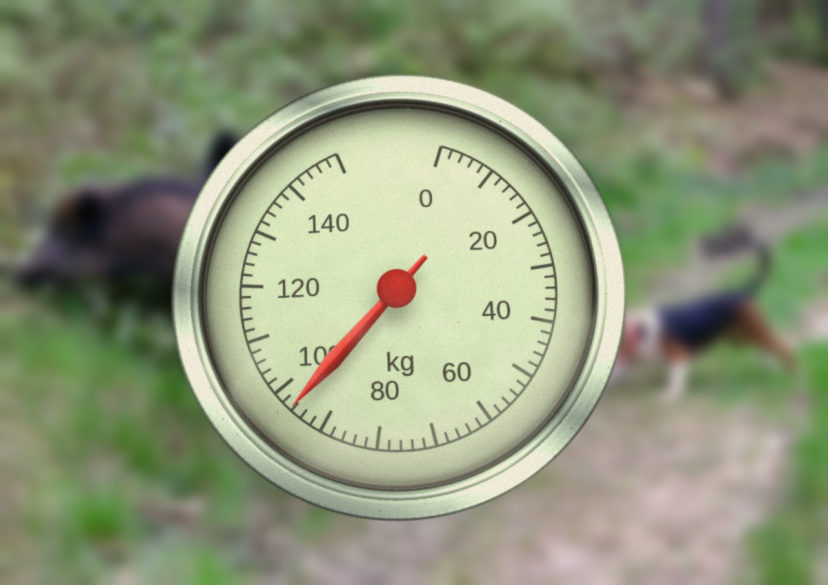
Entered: 96; kg
